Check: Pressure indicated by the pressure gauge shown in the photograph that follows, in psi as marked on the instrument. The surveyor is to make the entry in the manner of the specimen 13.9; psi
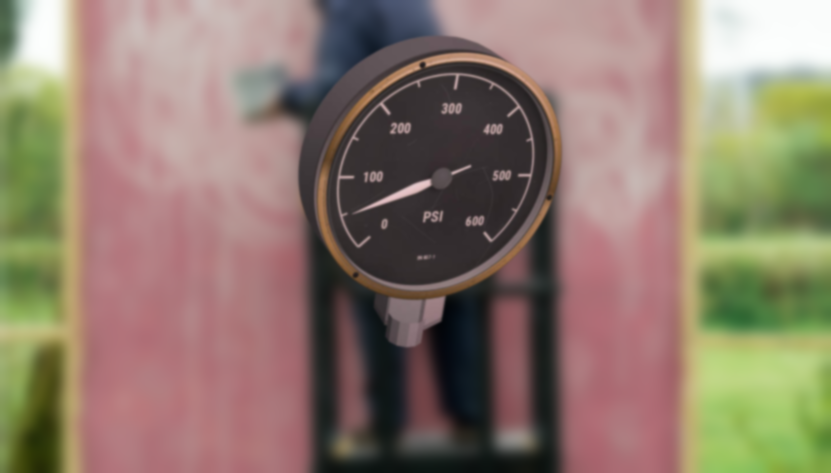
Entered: 50; psi
